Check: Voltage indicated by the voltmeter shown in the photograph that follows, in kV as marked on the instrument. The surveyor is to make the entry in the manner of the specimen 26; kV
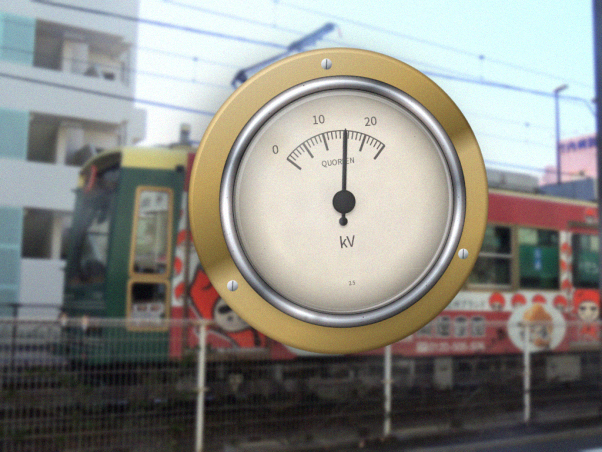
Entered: 15; kV
